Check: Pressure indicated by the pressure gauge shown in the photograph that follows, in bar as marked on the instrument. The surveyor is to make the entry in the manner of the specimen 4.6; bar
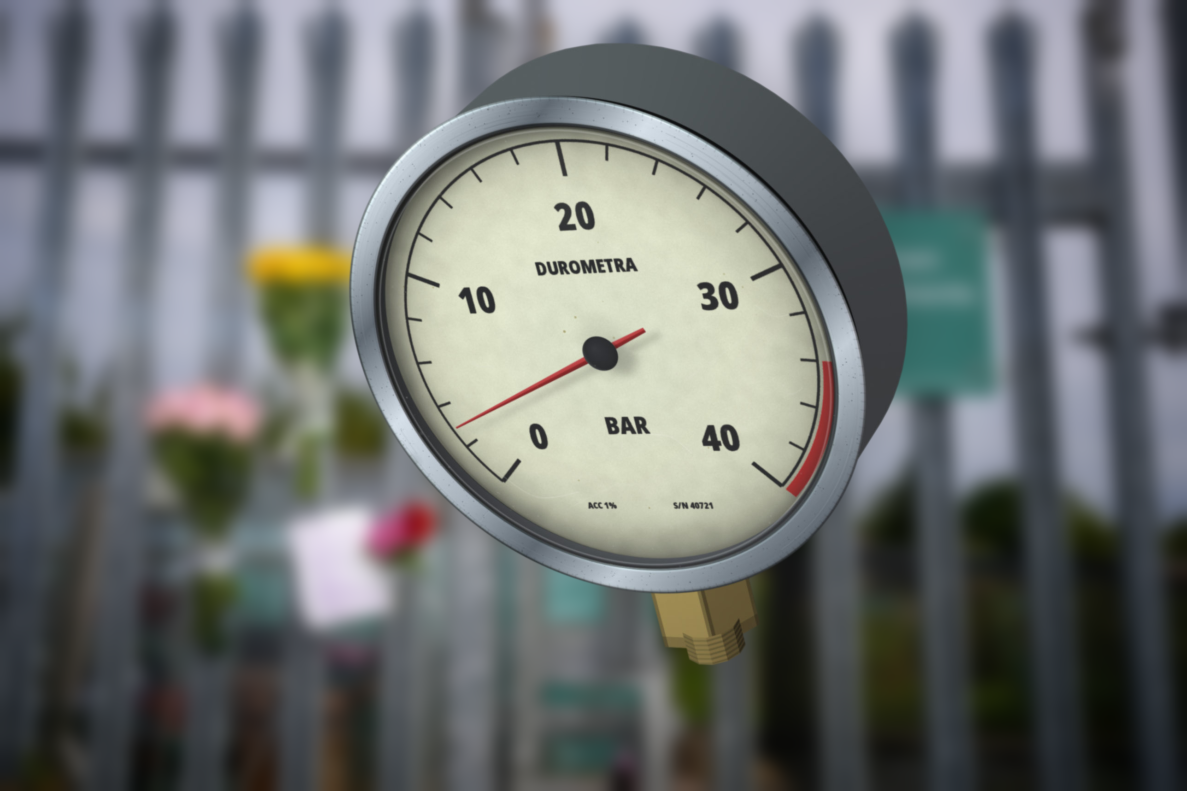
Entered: 3; bar
